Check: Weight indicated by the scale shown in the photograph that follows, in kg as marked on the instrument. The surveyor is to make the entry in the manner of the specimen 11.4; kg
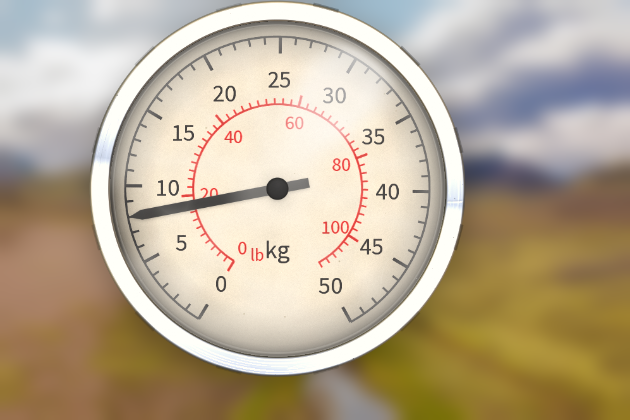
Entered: 8; kg
